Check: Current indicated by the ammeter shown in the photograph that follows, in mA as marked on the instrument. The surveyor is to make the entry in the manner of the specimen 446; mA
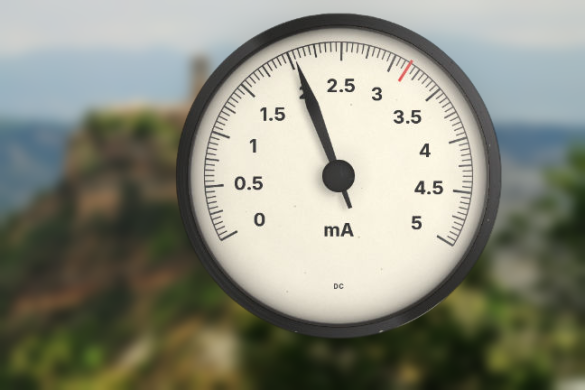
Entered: 2.05; mA
